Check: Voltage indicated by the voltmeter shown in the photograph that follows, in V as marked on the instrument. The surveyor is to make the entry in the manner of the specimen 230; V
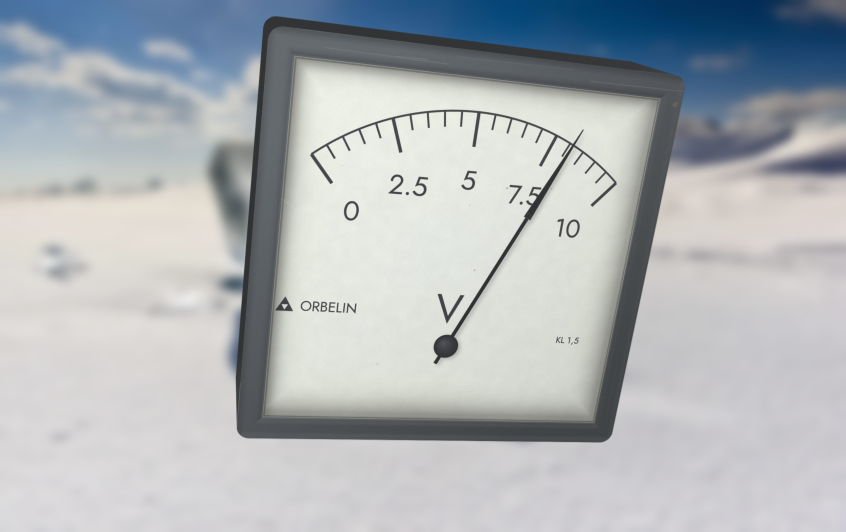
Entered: 8; V
